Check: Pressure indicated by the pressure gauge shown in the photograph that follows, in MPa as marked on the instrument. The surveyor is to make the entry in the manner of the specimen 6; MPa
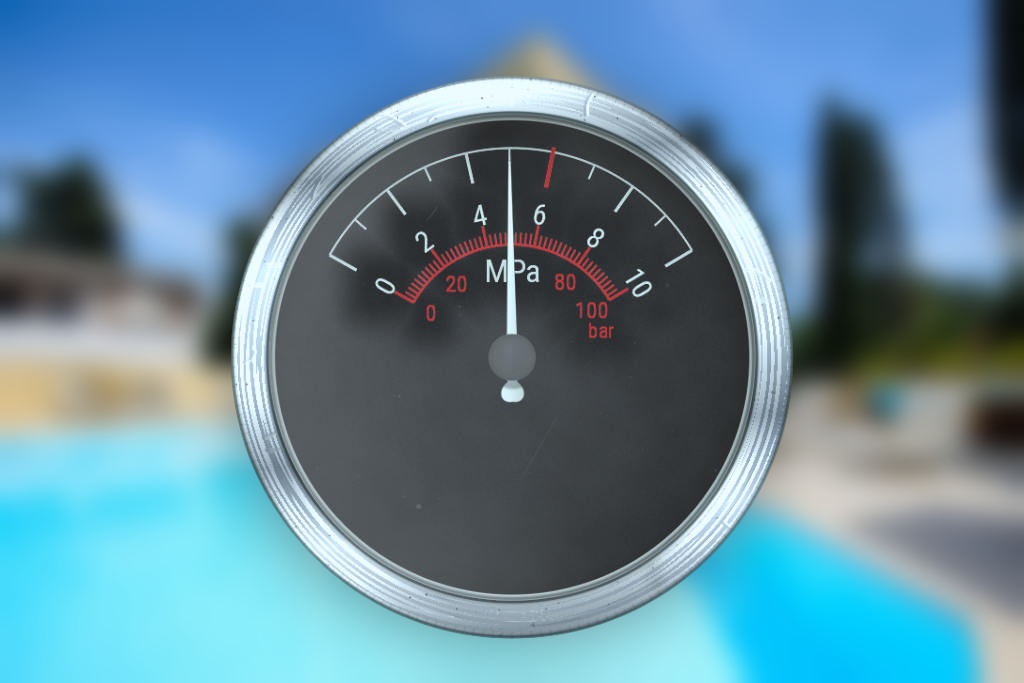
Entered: 5; MPa
